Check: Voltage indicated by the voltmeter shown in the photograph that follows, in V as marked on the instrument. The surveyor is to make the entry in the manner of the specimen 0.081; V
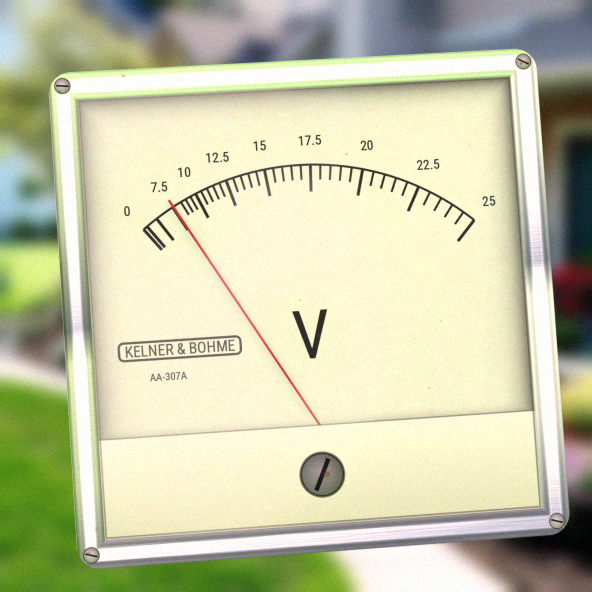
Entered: 7.5; V
